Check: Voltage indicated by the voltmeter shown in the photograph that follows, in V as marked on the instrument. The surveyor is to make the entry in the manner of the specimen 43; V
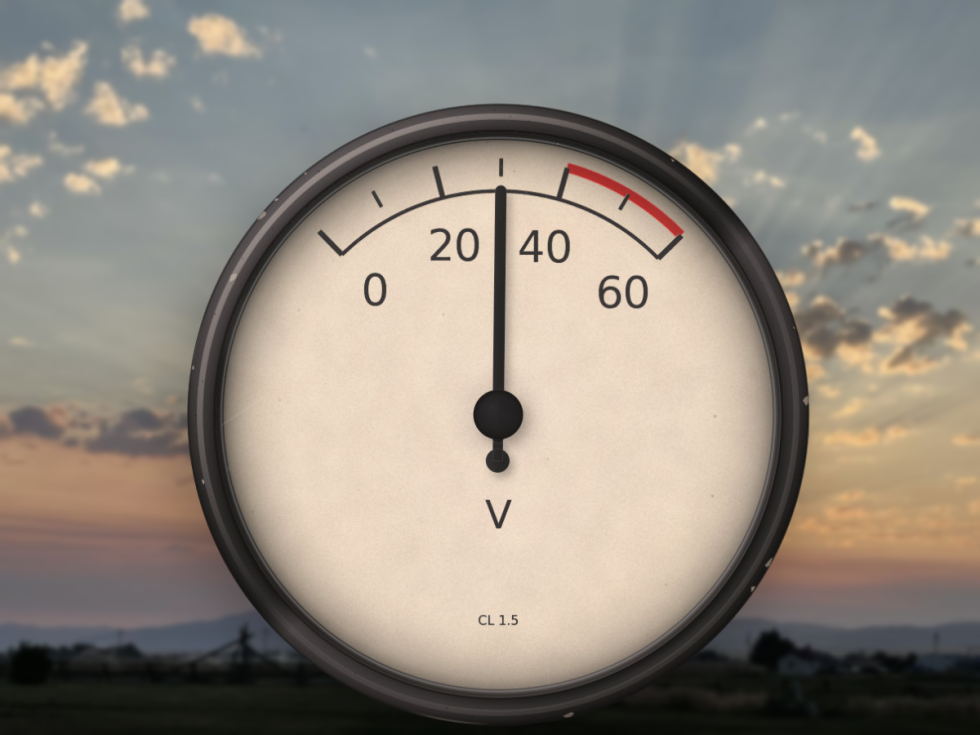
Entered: 30; V
